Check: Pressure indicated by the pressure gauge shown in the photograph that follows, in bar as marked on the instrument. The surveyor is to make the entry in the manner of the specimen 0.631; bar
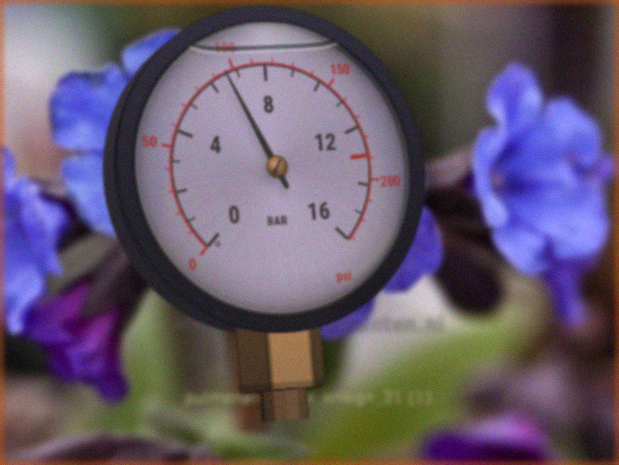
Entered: 6.5; bar
